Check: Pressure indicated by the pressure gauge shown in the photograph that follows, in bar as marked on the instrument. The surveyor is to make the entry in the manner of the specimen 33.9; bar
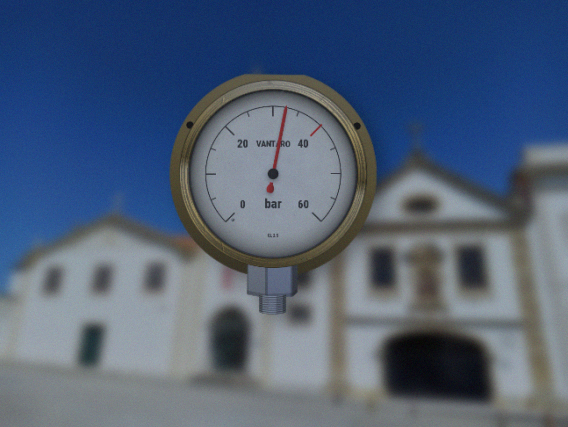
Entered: 32.5; bar
